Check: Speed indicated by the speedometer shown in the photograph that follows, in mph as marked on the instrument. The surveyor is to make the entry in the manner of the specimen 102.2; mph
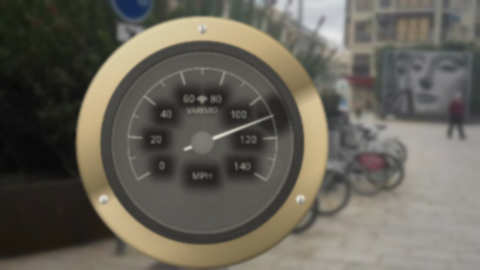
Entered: 110; mph
